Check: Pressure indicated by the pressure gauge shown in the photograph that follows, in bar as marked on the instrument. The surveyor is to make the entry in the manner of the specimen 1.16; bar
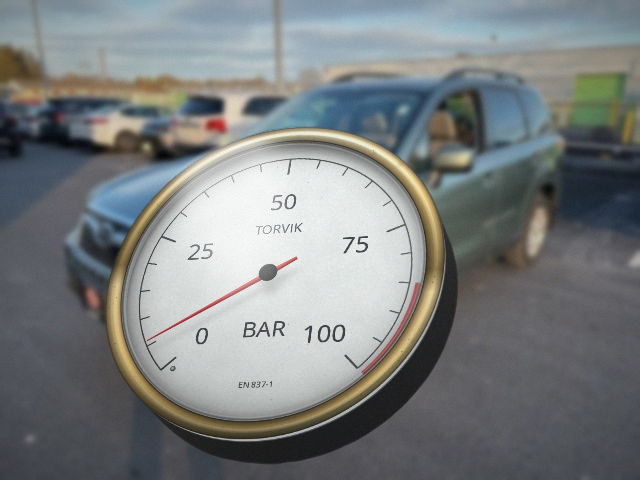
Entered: 5; bar
